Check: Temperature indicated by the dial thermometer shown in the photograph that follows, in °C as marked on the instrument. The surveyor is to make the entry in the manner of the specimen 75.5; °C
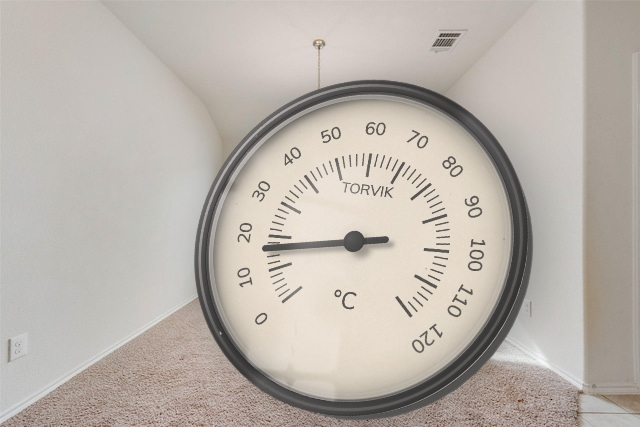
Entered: 16; °C
